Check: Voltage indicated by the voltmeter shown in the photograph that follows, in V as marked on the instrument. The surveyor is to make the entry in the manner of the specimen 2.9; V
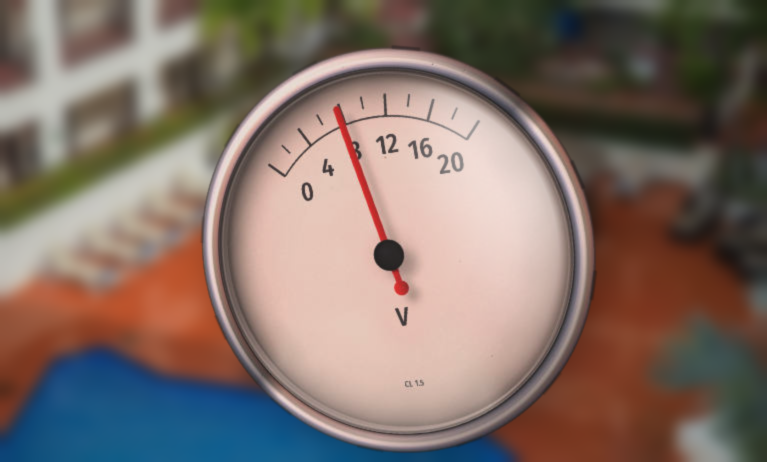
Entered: 8; V
